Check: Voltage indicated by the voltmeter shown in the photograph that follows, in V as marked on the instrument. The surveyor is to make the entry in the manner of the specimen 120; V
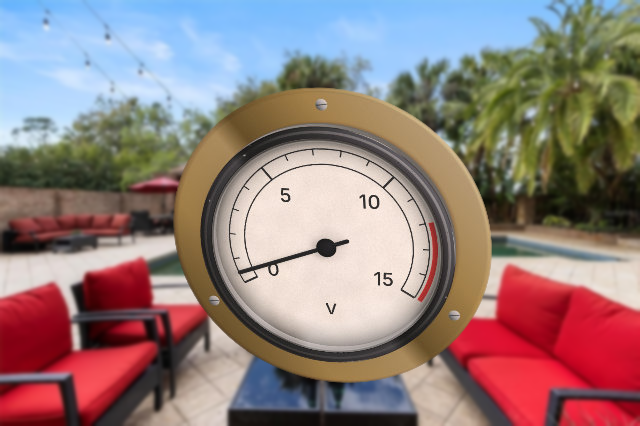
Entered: 0.5; V
